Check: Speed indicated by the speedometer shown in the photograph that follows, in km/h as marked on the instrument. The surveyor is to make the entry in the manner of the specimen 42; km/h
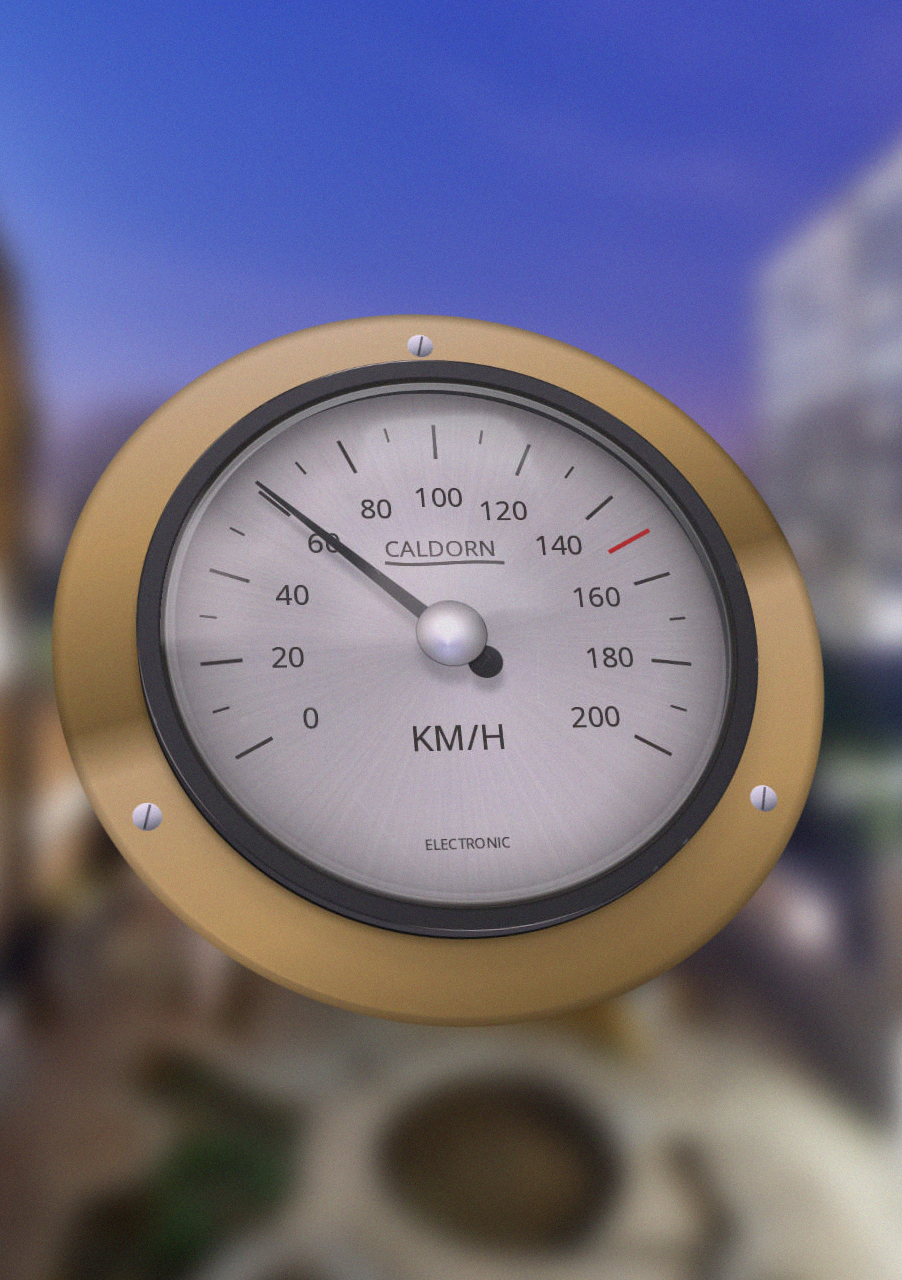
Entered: 60; km/h
